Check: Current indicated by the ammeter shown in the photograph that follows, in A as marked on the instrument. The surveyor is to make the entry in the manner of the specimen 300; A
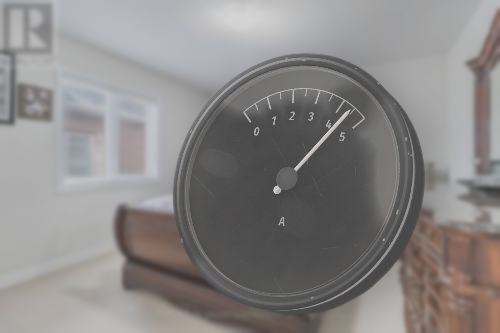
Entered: 4.5; A
